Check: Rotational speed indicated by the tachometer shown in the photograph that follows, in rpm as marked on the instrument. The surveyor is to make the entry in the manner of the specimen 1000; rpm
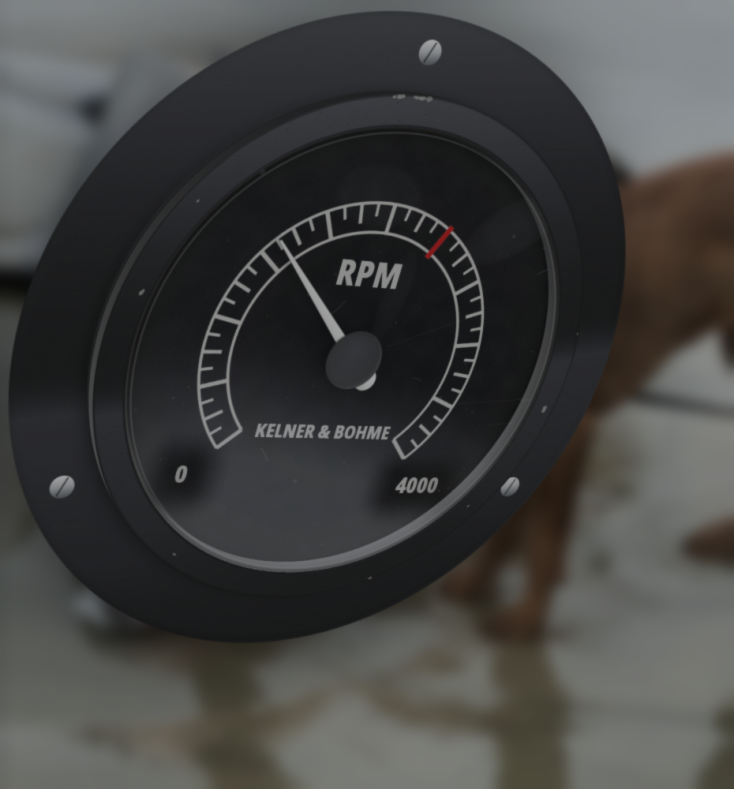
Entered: 1300; rpm
